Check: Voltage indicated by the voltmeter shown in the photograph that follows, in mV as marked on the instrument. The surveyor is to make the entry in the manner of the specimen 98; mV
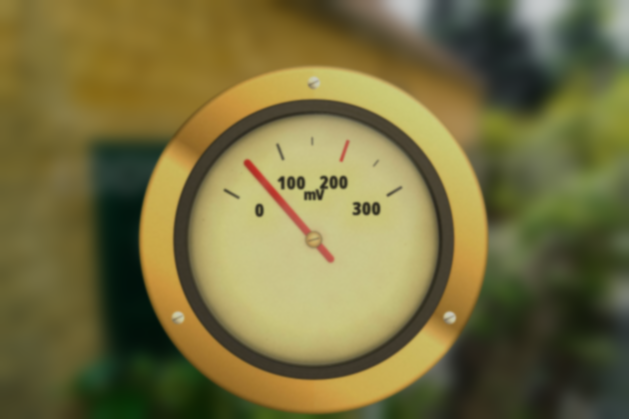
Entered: 50; mV
